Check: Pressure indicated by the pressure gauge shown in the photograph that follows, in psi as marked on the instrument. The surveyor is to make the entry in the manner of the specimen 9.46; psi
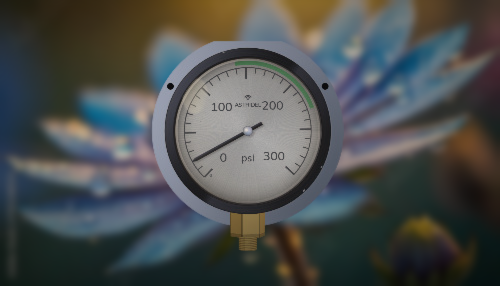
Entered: 20; psi
